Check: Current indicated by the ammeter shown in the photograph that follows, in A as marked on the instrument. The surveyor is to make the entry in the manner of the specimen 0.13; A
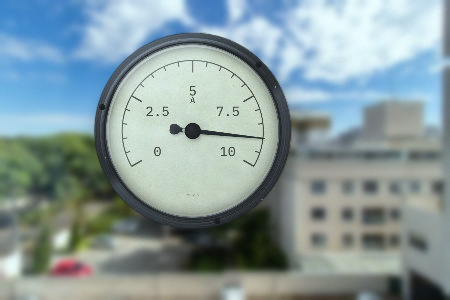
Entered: 9; A
